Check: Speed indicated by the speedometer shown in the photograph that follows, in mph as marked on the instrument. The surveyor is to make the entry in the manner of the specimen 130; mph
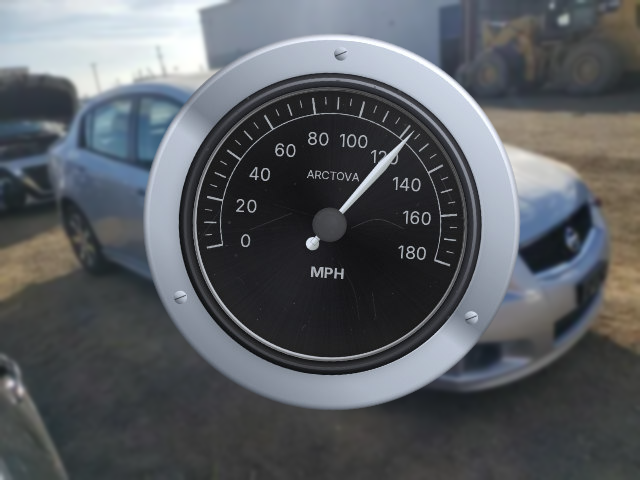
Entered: 122.5; mph
